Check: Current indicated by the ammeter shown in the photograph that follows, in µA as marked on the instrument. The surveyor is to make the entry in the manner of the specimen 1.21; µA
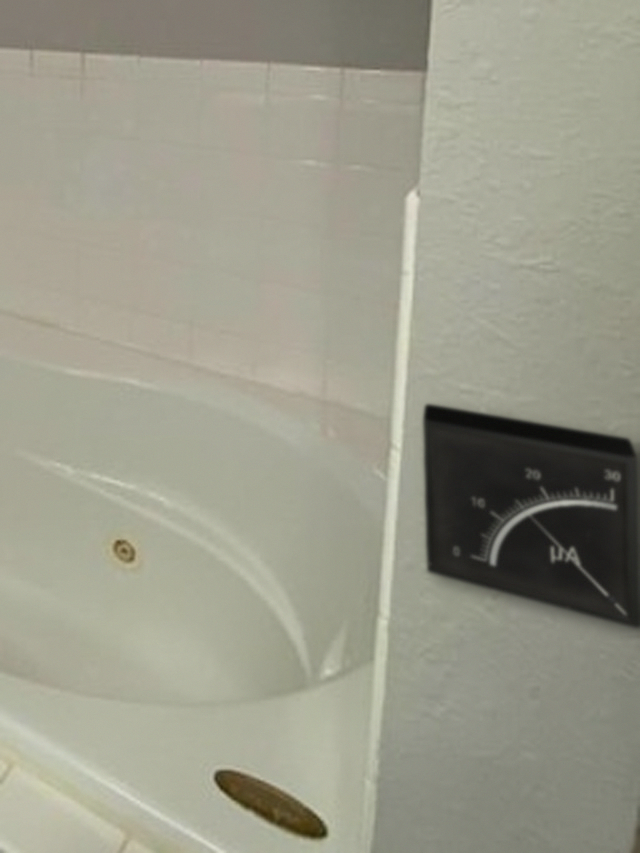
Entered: 15; µA
